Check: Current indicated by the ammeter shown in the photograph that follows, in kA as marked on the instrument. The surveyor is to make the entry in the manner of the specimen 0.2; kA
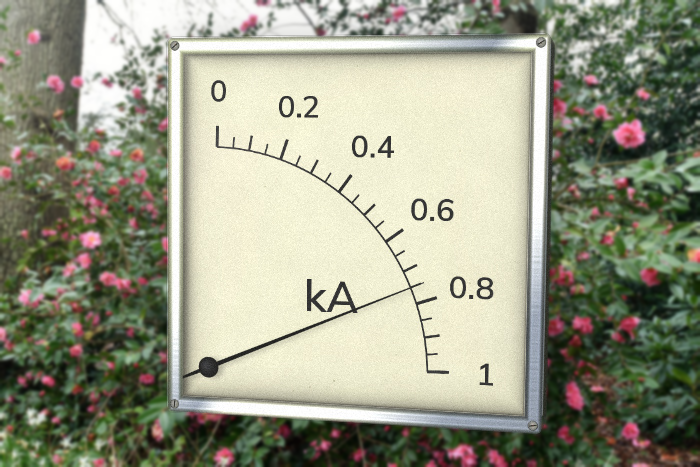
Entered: 0.75; kA
